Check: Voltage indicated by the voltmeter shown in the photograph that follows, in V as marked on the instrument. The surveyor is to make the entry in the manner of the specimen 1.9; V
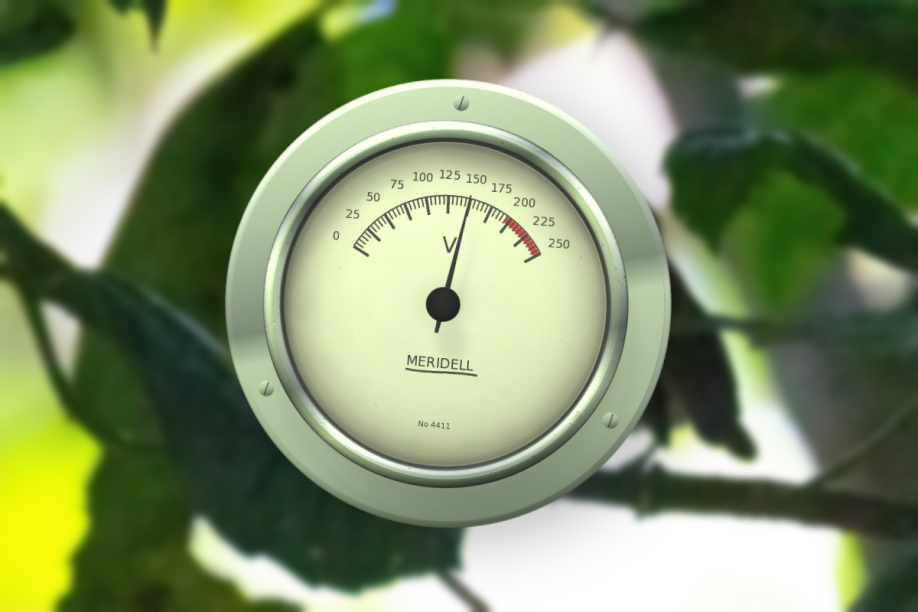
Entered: 150; V
